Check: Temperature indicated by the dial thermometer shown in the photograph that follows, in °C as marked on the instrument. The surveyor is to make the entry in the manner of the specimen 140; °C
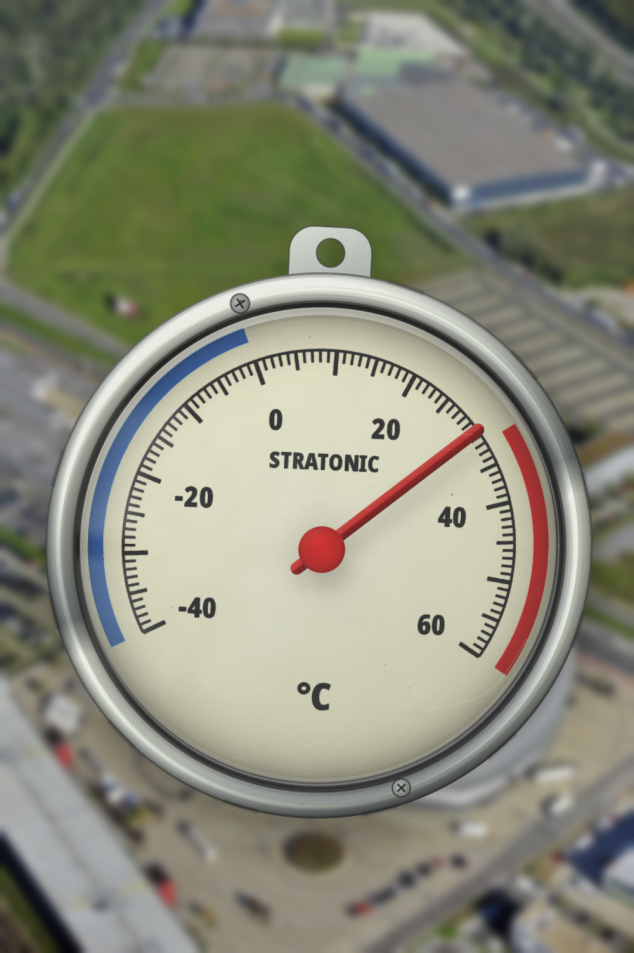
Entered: 30; °C
